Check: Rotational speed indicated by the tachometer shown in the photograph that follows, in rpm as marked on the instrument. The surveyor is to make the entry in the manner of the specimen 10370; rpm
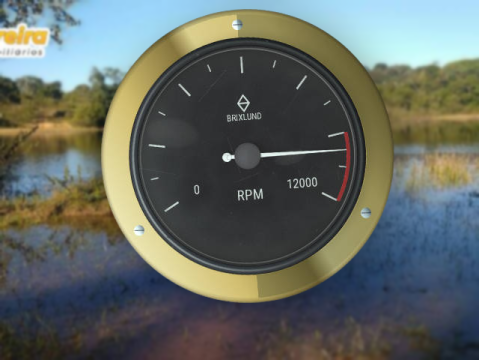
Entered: 10500; rpm
